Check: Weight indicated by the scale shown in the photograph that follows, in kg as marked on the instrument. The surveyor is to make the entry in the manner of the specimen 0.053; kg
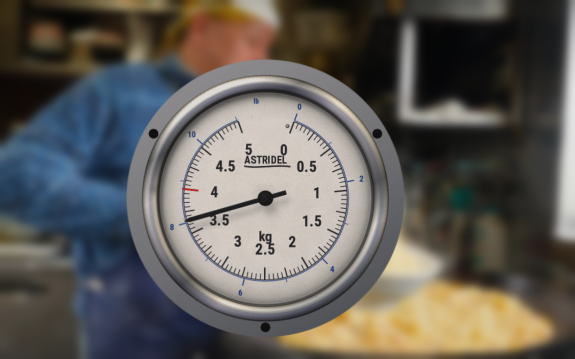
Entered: 3.65; kg
